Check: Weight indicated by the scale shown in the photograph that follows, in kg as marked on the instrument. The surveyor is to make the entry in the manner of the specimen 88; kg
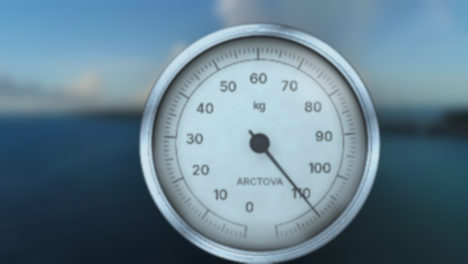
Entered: 110; kg
